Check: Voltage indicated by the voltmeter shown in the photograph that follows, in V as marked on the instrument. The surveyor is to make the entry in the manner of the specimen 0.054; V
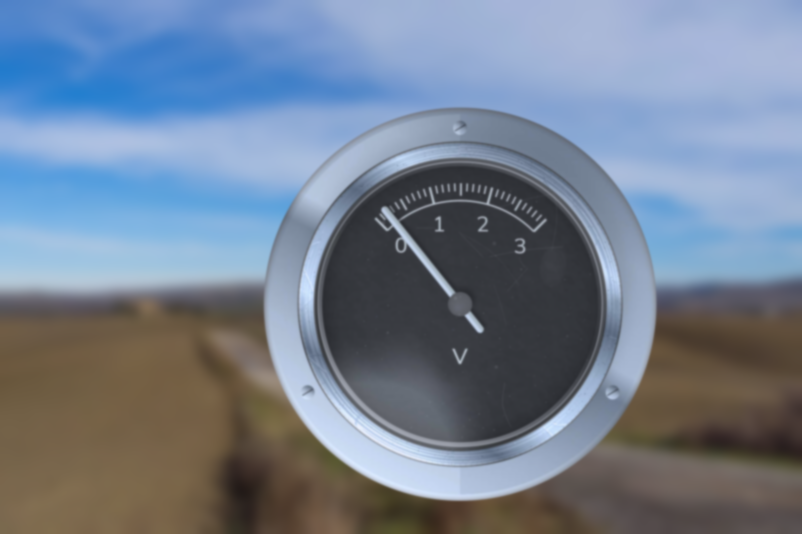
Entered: 0.2; V
